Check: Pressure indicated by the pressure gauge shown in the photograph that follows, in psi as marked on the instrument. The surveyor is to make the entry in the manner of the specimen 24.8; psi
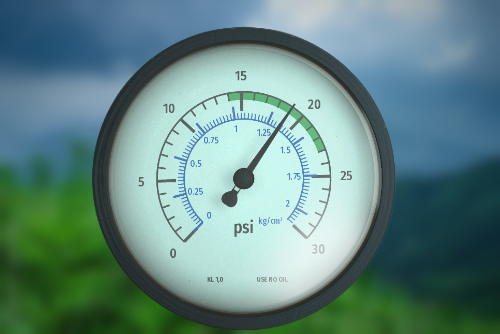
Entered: 19; psi
